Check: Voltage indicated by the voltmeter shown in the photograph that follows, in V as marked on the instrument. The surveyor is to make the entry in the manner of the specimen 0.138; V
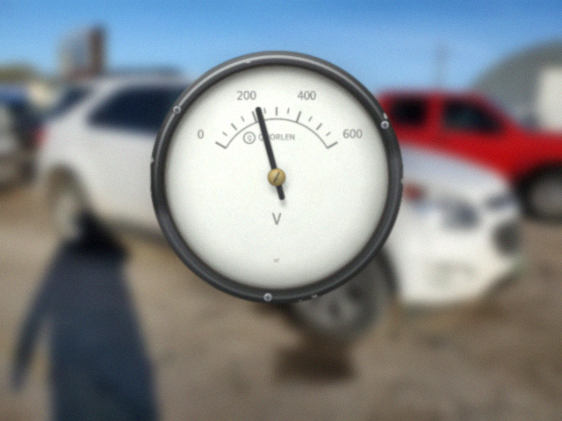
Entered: 225; V
